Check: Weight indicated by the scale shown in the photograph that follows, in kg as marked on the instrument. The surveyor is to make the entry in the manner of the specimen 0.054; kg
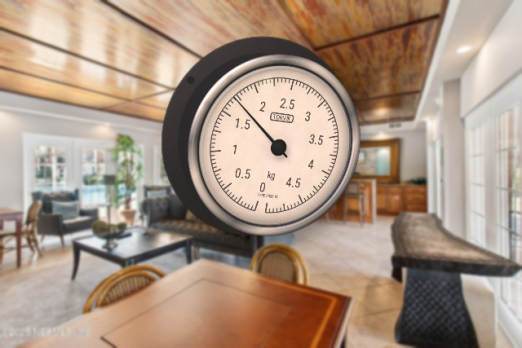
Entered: 1.7; kg
